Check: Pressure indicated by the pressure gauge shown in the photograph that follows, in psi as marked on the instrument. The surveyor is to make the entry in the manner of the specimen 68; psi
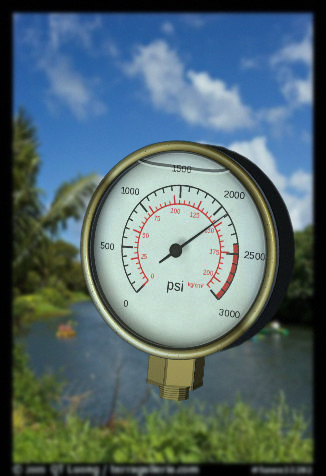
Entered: 2100; psi
